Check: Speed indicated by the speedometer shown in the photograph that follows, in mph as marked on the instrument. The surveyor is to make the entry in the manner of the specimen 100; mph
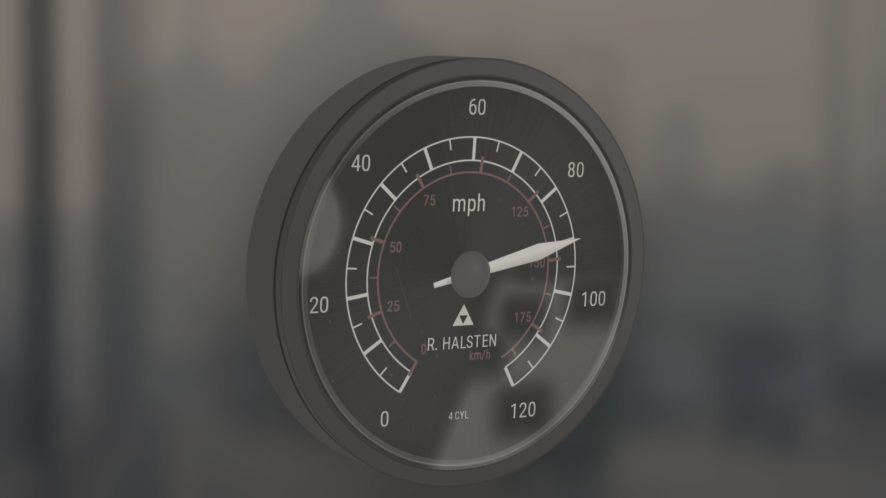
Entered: 90; mph
